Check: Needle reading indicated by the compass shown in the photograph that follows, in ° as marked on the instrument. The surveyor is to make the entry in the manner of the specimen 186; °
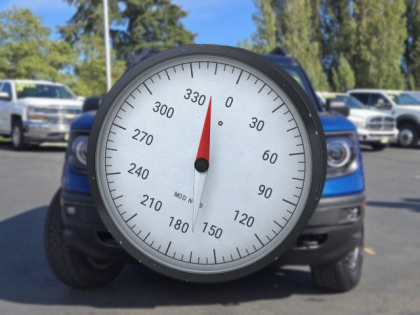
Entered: 345; °
